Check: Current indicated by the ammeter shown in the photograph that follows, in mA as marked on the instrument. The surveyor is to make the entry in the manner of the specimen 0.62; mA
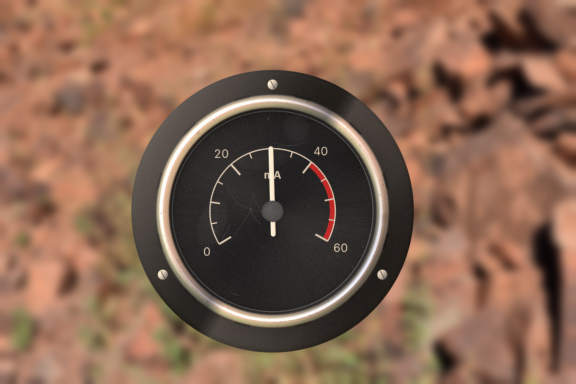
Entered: 30; mA
